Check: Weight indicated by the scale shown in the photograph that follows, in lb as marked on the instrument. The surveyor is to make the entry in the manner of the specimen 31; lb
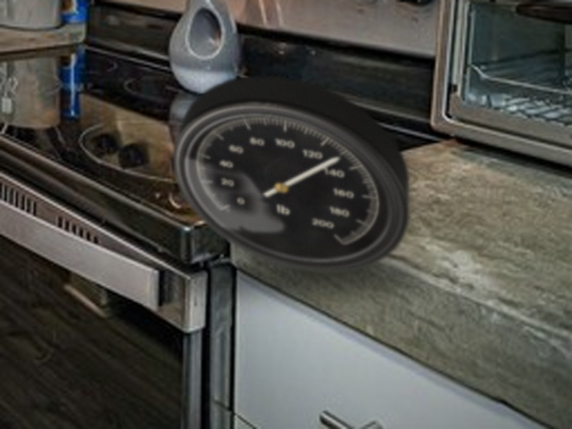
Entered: 130; lb
